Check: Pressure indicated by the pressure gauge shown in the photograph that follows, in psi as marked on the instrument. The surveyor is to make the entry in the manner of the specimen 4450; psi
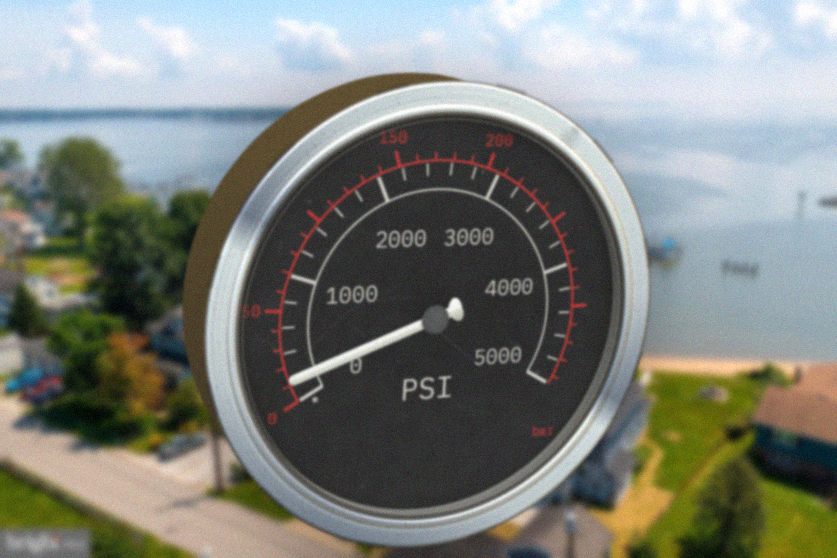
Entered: 200; psi
